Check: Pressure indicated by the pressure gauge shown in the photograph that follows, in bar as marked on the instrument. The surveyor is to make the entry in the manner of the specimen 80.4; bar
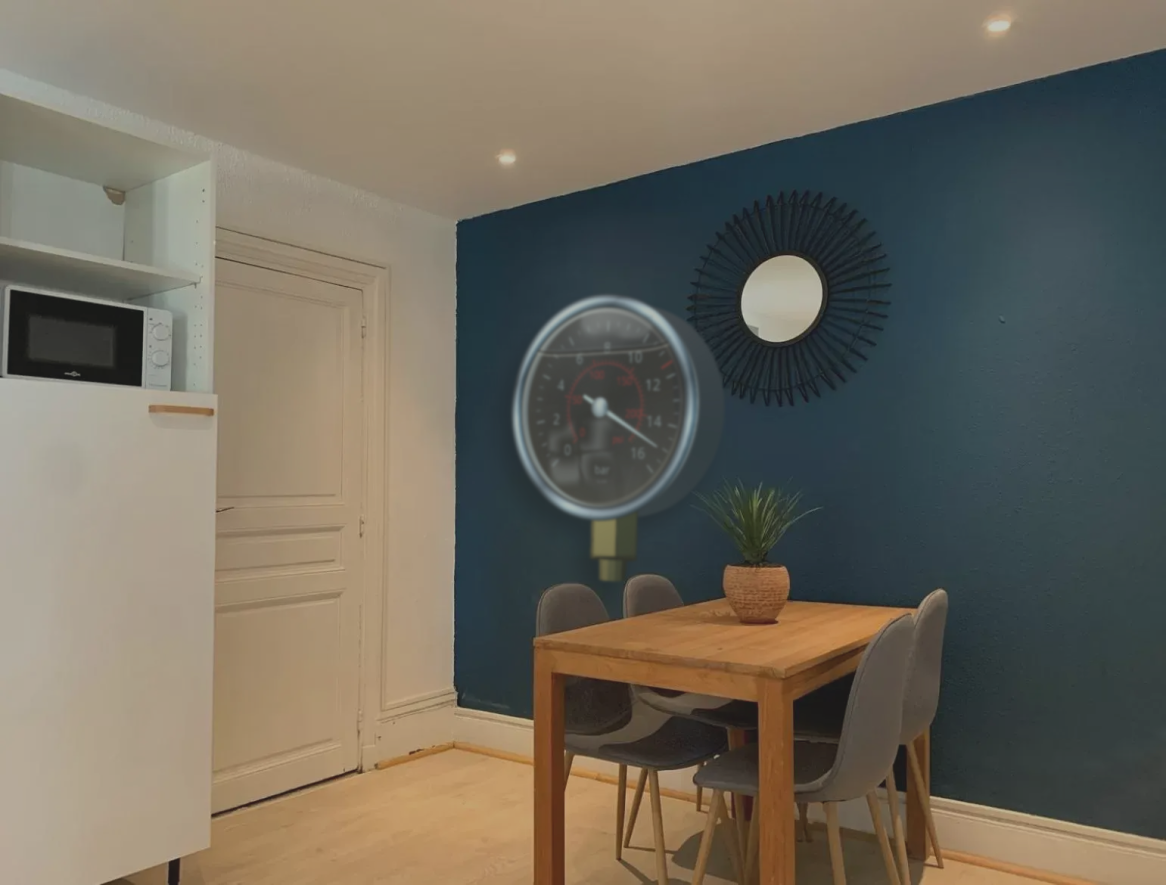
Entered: 15; bar
